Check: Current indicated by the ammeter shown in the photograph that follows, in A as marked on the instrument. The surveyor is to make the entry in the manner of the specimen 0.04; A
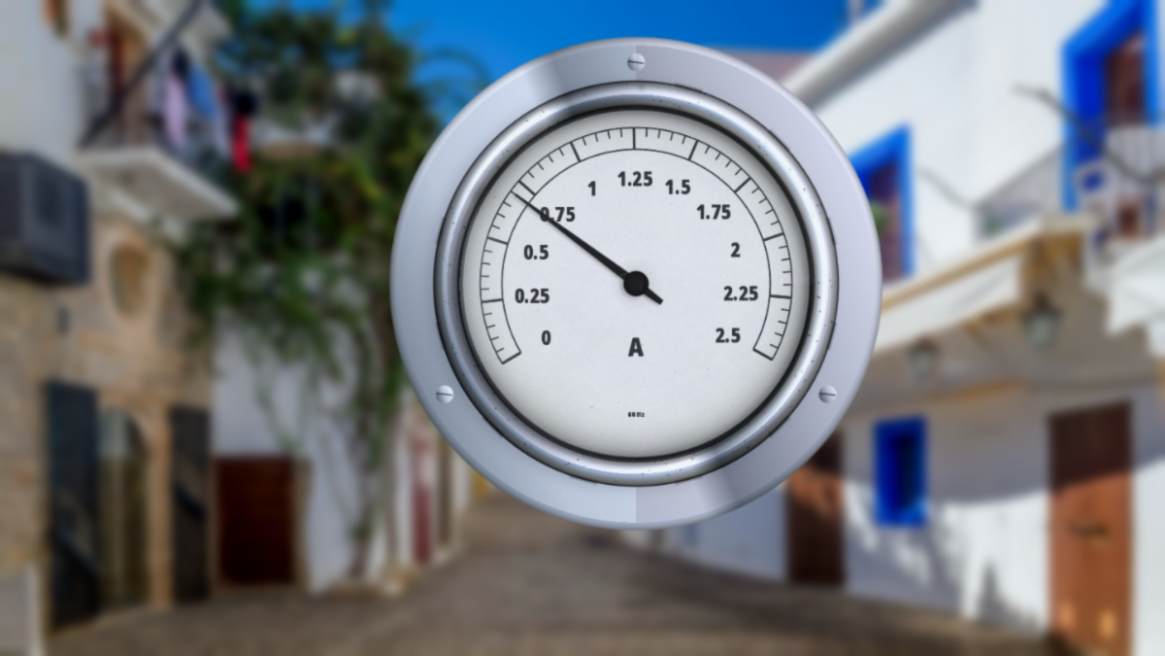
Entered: 0.7; A
